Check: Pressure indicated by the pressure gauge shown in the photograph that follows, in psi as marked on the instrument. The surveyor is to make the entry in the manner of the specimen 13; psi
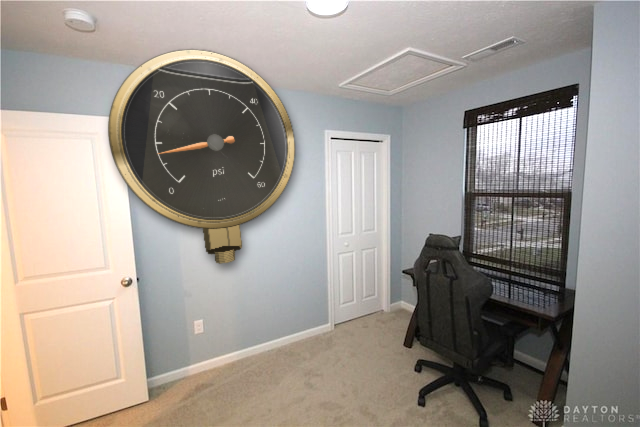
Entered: 7.5; psi
